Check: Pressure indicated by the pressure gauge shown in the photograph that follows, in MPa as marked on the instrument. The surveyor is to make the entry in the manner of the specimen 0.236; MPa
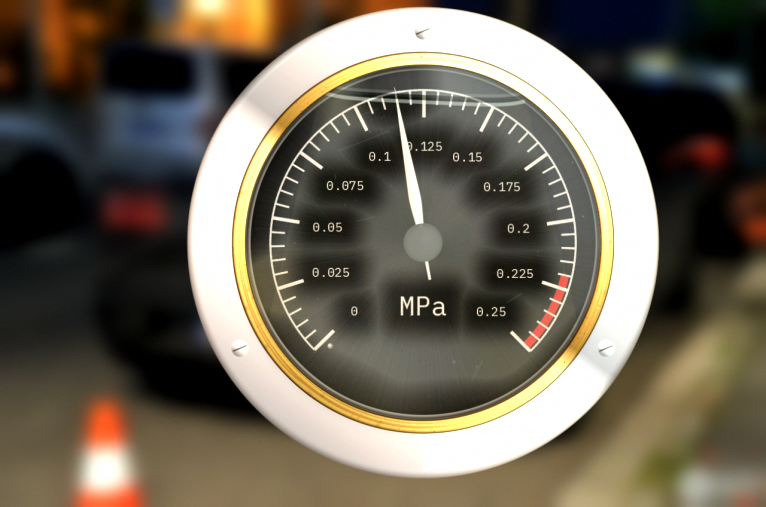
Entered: 0.115; MPa
